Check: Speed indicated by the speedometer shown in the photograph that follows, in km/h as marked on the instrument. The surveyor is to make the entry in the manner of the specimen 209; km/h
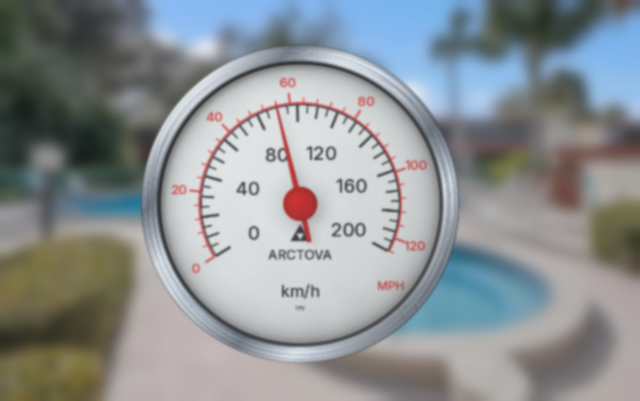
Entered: 90; km/h
